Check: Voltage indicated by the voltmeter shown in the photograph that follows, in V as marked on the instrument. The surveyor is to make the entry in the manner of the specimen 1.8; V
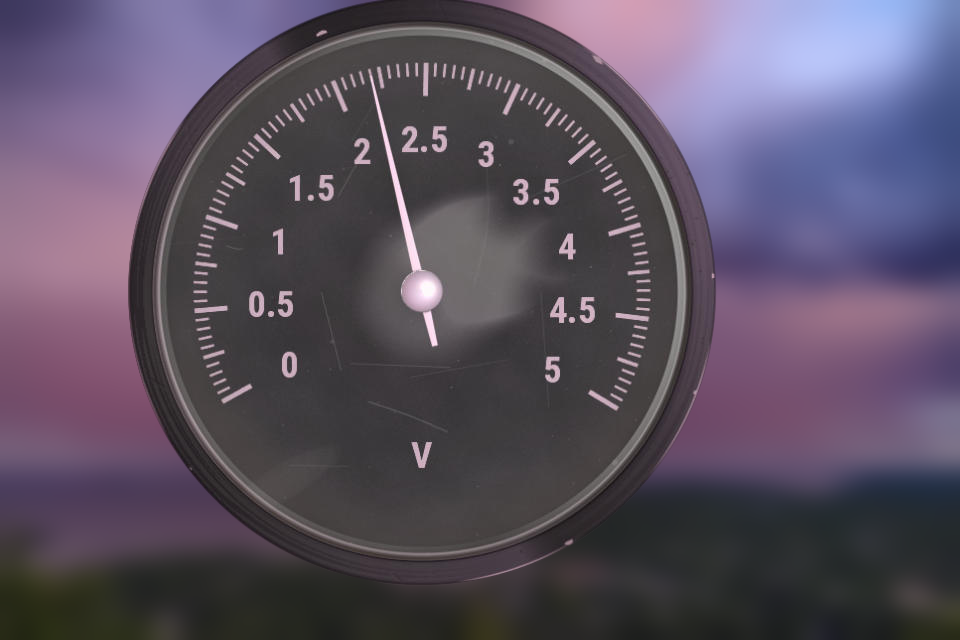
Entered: 2.2; V
